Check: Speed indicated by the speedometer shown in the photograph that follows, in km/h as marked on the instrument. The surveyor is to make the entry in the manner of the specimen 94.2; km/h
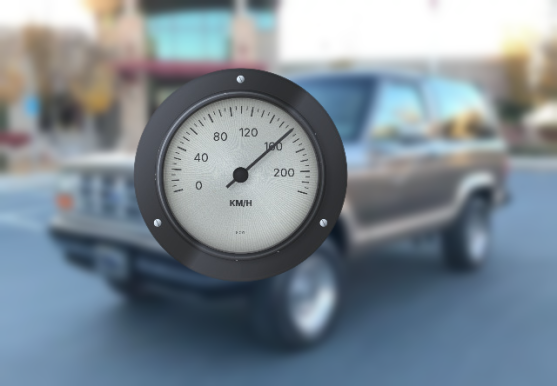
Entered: 160; km/h
